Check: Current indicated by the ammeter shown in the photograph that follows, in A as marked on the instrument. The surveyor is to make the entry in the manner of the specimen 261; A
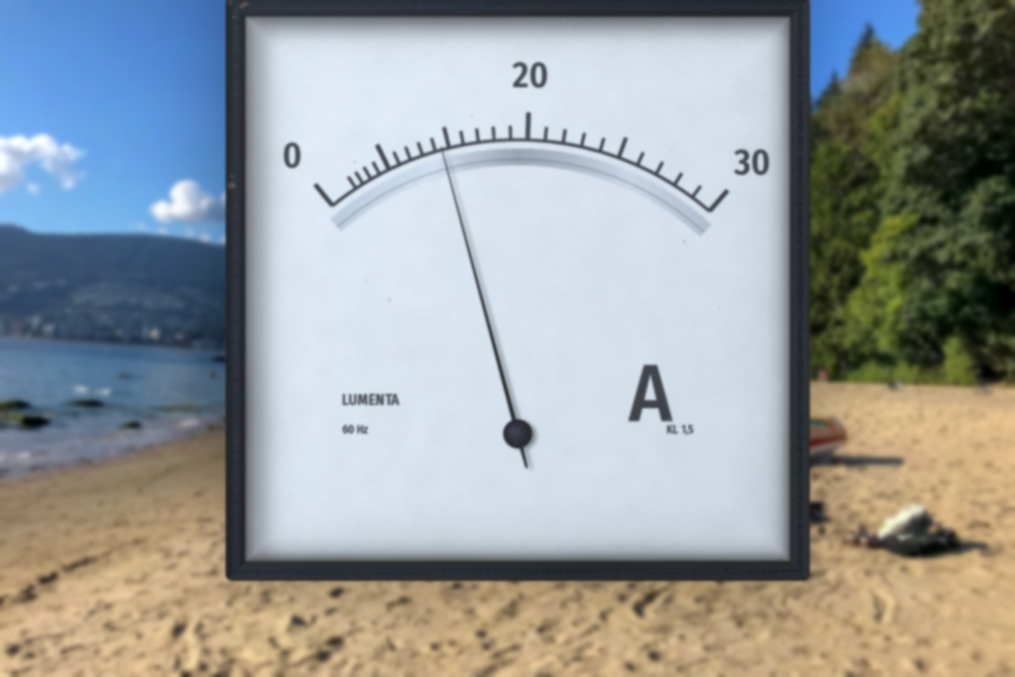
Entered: 14.5; A
